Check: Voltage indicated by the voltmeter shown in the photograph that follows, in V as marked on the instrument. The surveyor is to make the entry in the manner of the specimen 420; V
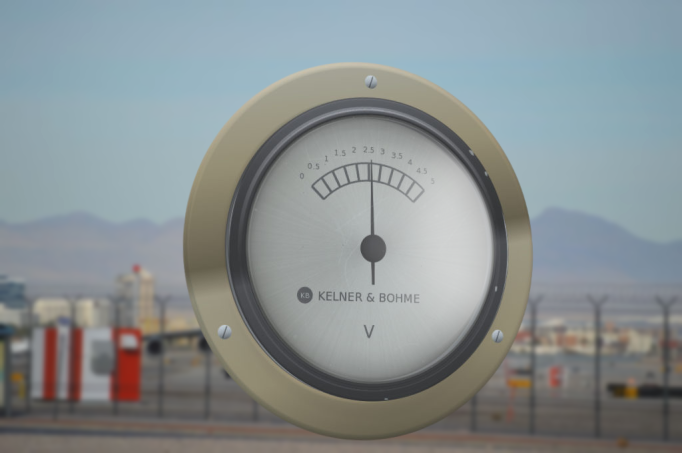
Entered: 2.5; V
